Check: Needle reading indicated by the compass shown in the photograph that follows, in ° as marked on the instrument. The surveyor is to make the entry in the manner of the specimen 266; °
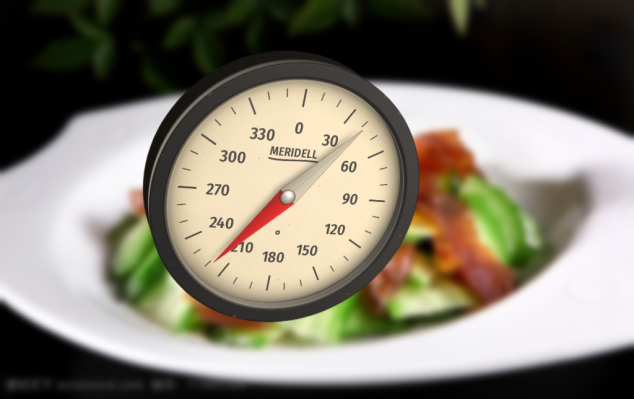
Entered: 220; °
